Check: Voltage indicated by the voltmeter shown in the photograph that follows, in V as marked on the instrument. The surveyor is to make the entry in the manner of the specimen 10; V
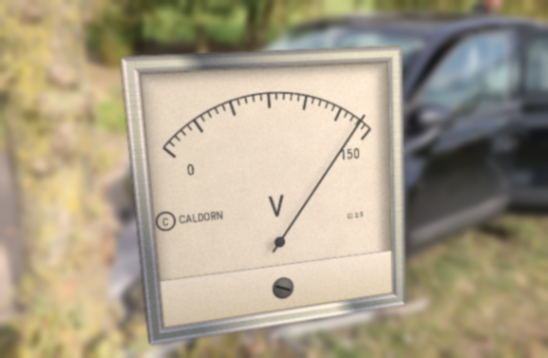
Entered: 140; V
